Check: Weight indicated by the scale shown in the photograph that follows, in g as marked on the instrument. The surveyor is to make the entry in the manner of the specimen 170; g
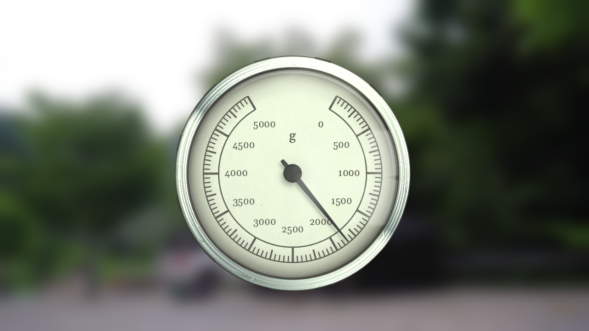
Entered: 1850; g
